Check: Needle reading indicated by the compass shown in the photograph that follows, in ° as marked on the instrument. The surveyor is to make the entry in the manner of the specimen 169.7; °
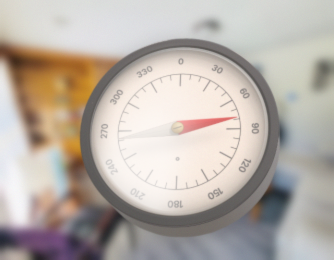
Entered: 80; °
